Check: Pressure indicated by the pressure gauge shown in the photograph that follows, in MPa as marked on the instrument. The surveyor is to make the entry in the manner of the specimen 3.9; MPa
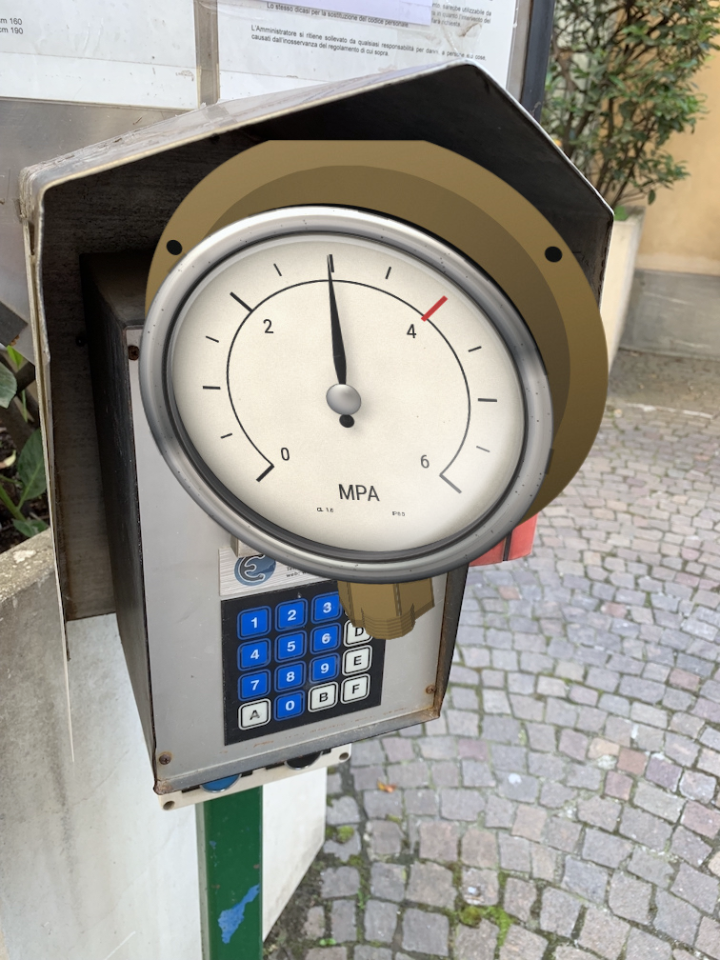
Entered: 3; MPa
